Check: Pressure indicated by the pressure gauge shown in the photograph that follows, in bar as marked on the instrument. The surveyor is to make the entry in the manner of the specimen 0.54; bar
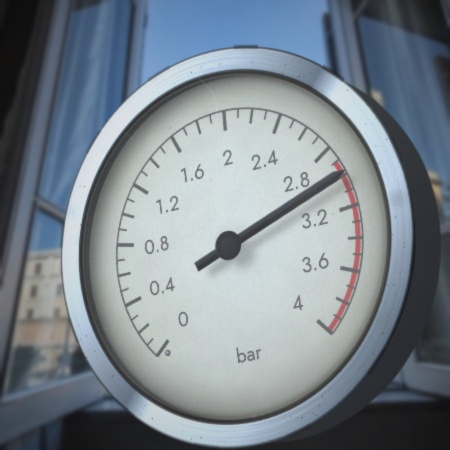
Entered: 3; bar
